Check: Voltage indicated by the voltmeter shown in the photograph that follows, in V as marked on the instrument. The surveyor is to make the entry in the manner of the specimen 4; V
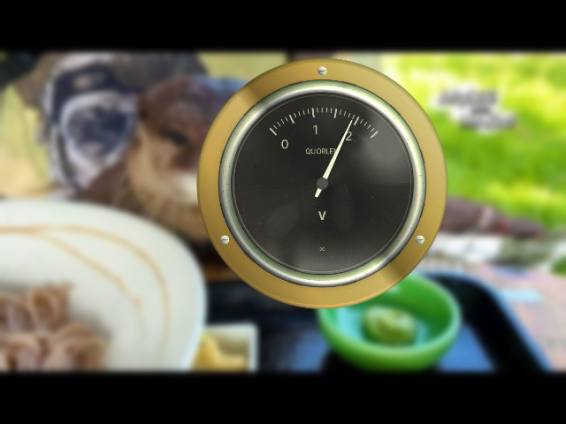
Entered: 1.9; V
